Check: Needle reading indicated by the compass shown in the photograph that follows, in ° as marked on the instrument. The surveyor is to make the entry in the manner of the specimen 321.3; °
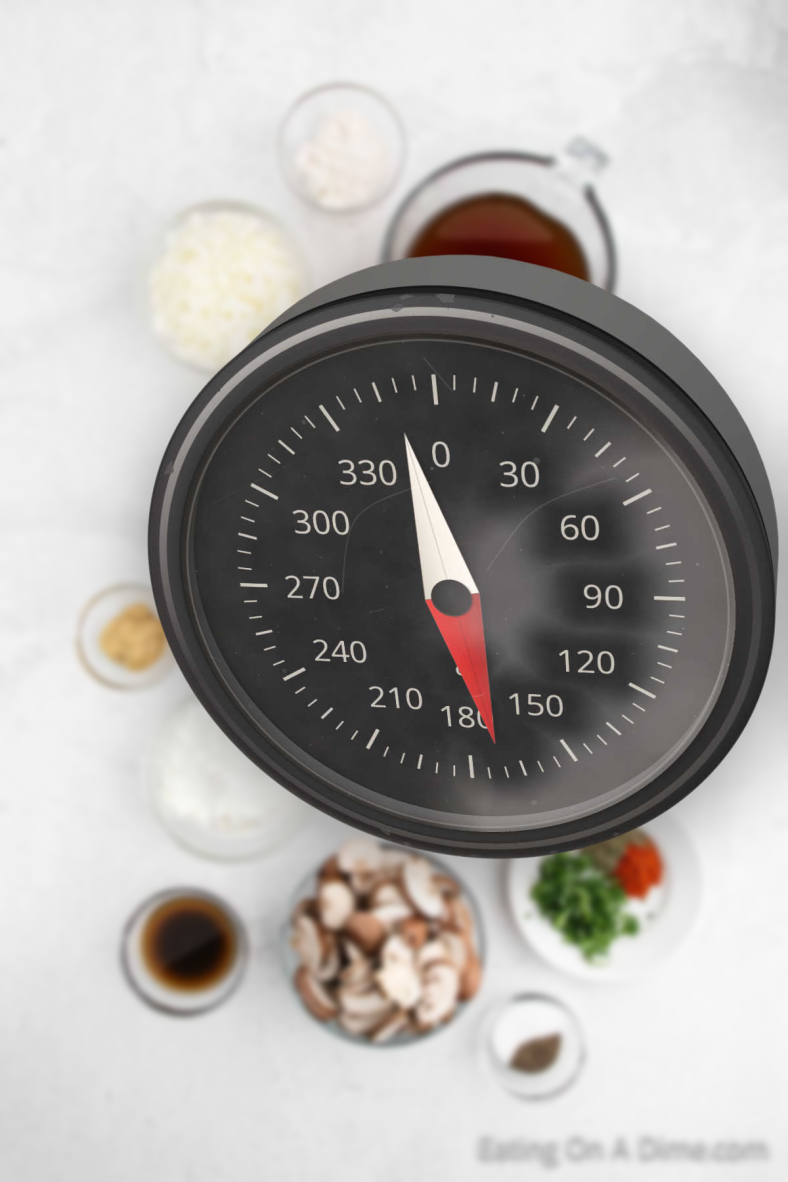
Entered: 170; °
